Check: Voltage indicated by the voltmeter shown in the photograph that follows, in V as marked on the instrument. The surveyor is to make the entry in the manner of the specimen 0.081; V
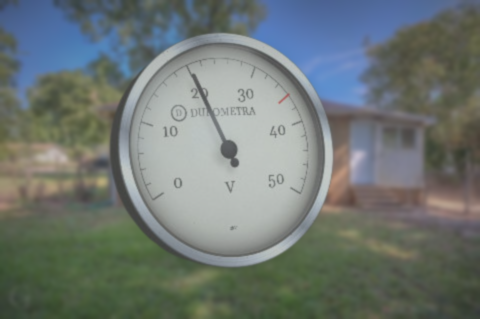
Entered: 20; V
